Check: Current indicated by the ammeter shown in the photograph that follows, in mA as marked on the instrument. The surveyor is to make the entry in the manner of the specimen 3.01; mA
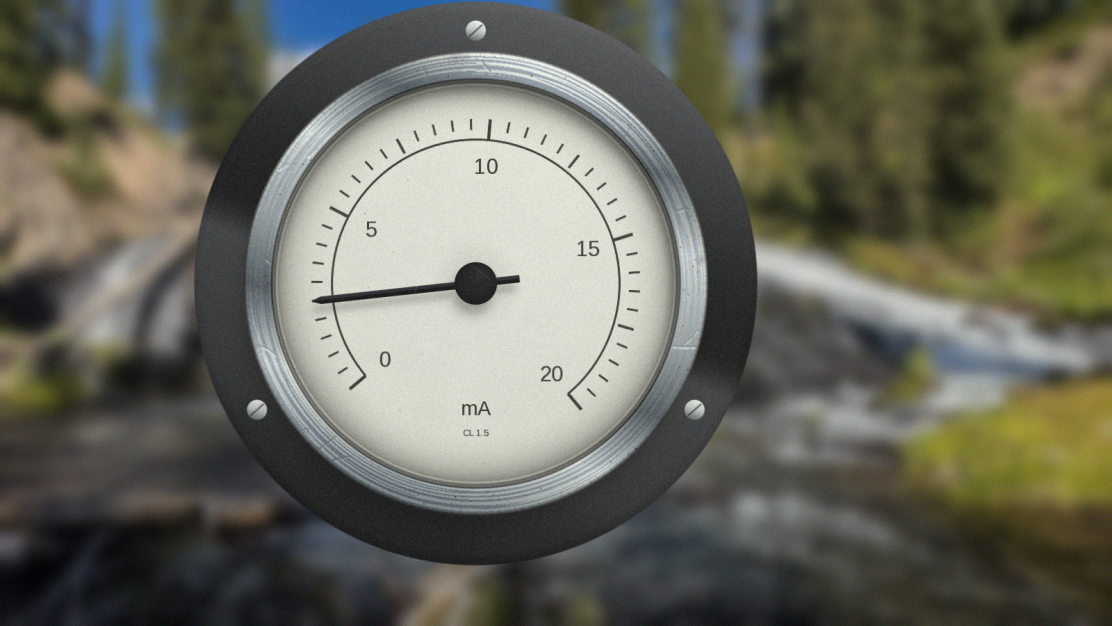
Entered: 2.5; mA
